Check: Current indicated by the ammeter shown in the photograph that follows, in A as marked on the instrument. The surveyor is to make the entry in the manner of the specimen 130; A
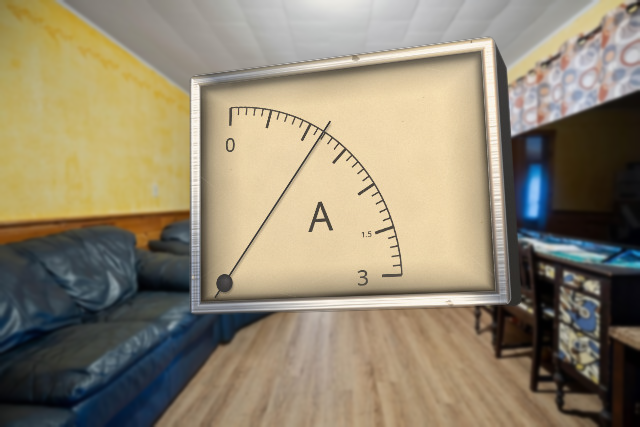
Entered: 1.2; A
